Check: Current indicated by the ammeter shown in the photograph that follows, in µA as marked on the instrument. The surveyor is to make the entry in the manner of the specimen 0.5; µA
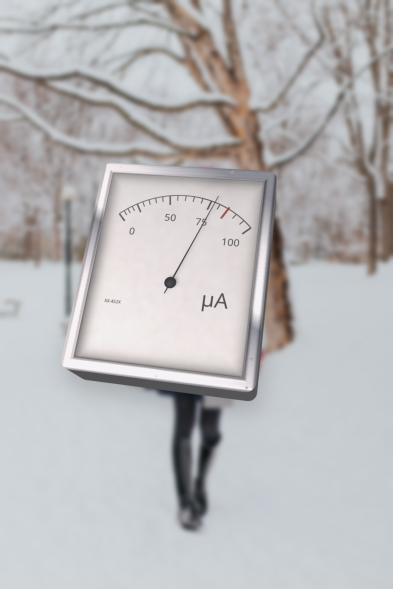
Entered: 77.5; µA
